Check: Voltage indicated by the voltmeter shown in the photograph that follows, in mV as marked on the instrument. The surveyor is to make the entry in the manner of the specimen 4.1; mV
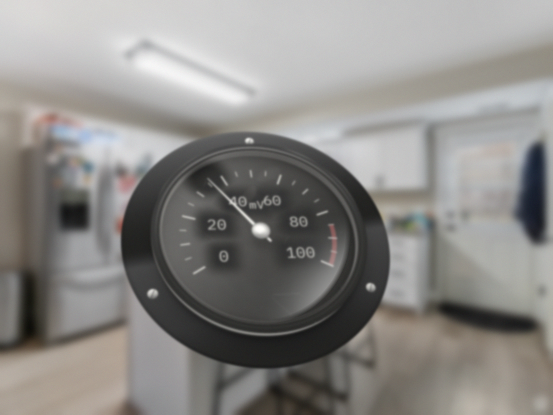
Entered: 35; mV
